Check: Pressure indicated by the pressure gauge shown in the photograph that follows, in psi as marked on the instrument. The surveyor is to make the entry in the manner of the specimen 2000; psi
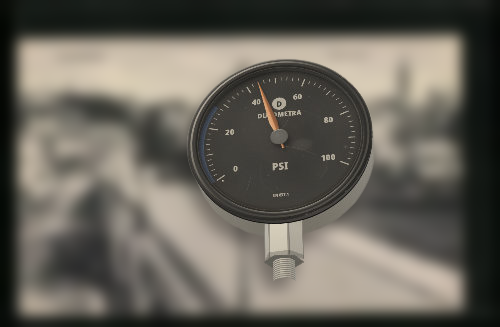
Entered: 44; psi
